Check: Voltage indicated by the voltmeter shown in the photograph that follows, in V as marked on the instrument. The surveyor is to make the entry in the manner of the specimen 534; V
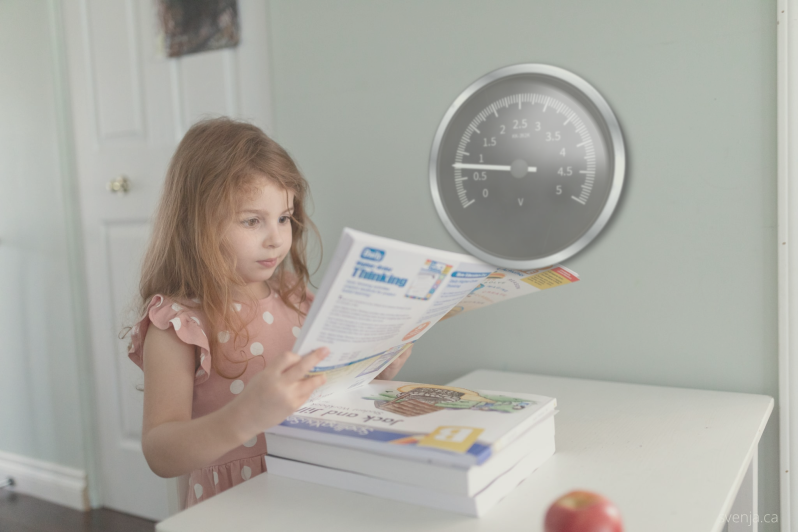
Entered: 0.75; V
